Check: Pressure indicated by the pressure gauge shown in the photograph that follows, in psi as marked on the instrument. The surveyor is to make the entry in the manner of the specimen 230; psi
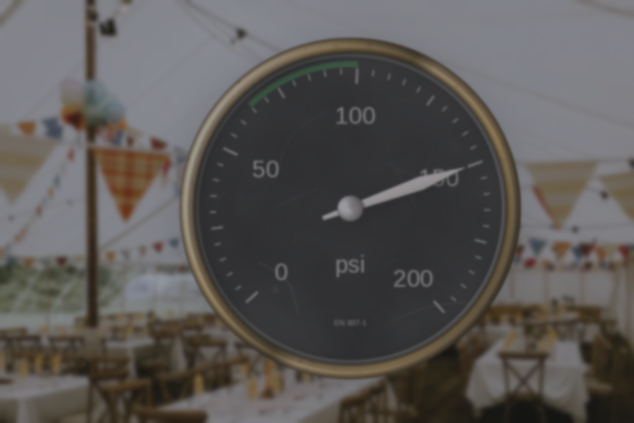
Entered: 150; psi
